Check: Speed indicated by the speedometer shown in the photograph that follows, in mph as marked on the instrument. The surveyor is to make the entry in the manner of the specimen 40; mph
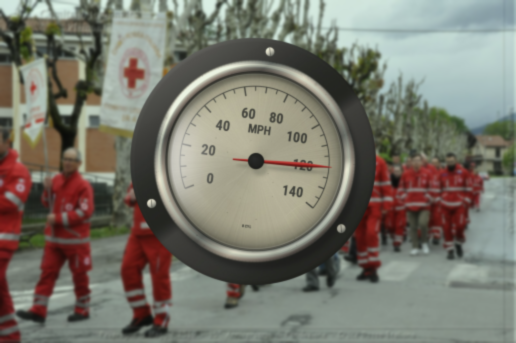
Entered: 120; mph
